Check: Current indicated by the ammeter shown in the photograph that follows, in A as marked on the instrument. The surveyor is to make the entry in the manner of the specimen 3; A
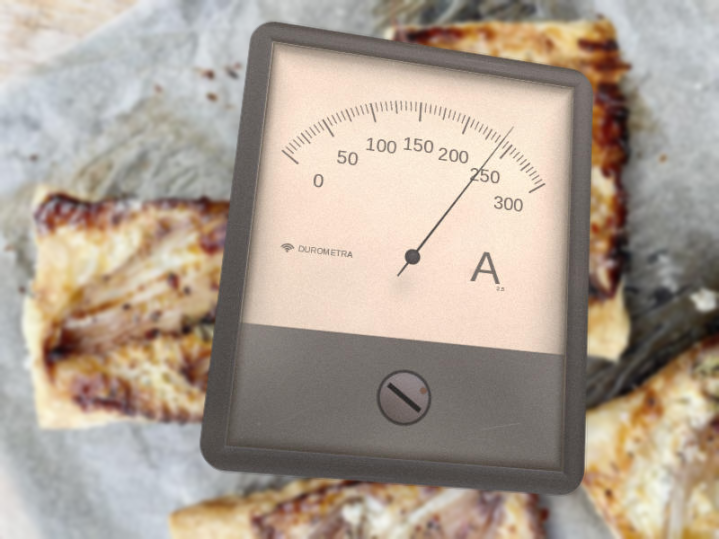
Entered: 240; A
